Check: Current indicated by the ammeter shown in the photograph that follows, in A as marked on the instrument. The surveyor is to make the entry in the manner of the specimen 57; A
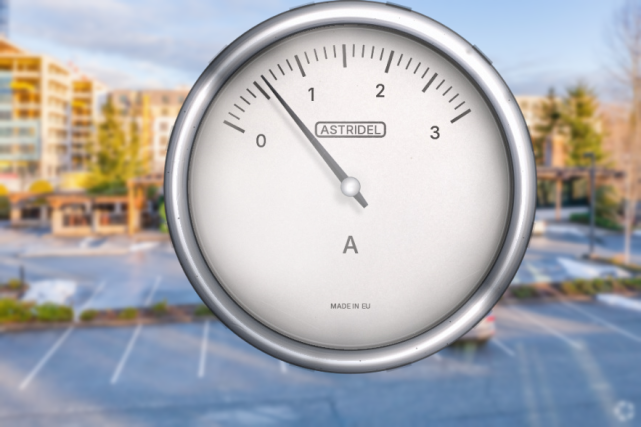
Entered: 0.6; A
